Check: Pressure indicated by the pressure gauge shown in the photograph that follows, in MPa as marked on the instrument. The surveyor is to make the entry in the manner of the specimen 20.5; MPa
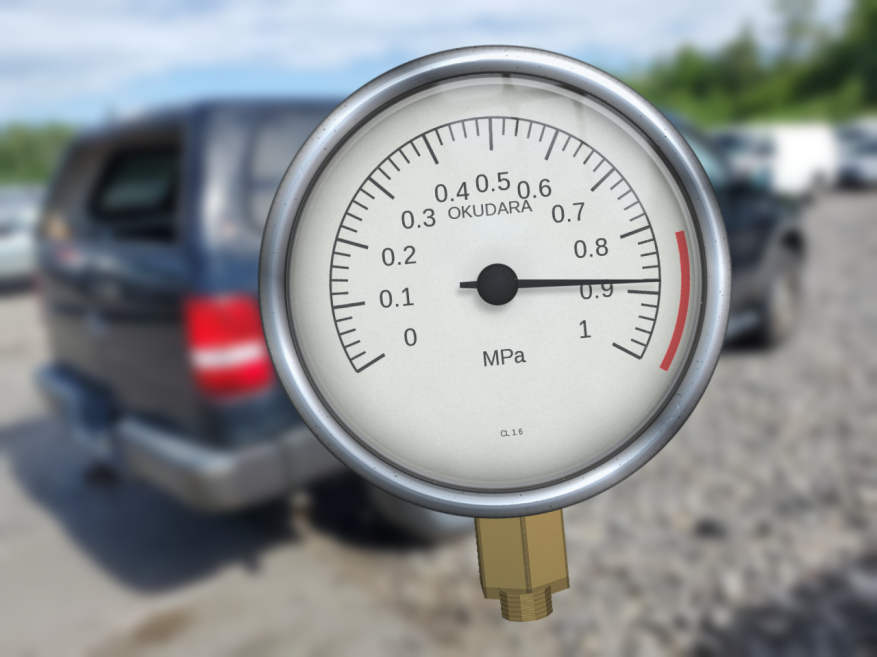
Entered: 0.88; MPa
